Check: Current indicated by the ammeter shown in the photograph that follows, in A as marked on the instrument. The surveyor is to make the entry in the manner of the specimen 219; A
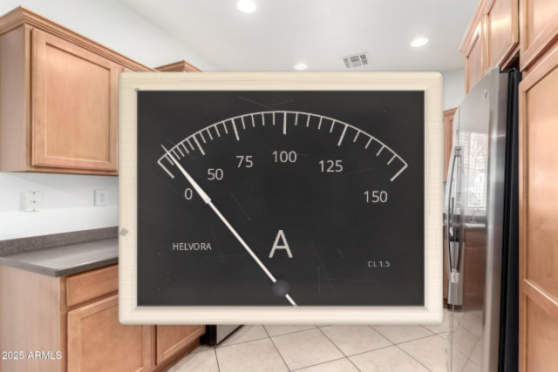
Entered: 25; A
